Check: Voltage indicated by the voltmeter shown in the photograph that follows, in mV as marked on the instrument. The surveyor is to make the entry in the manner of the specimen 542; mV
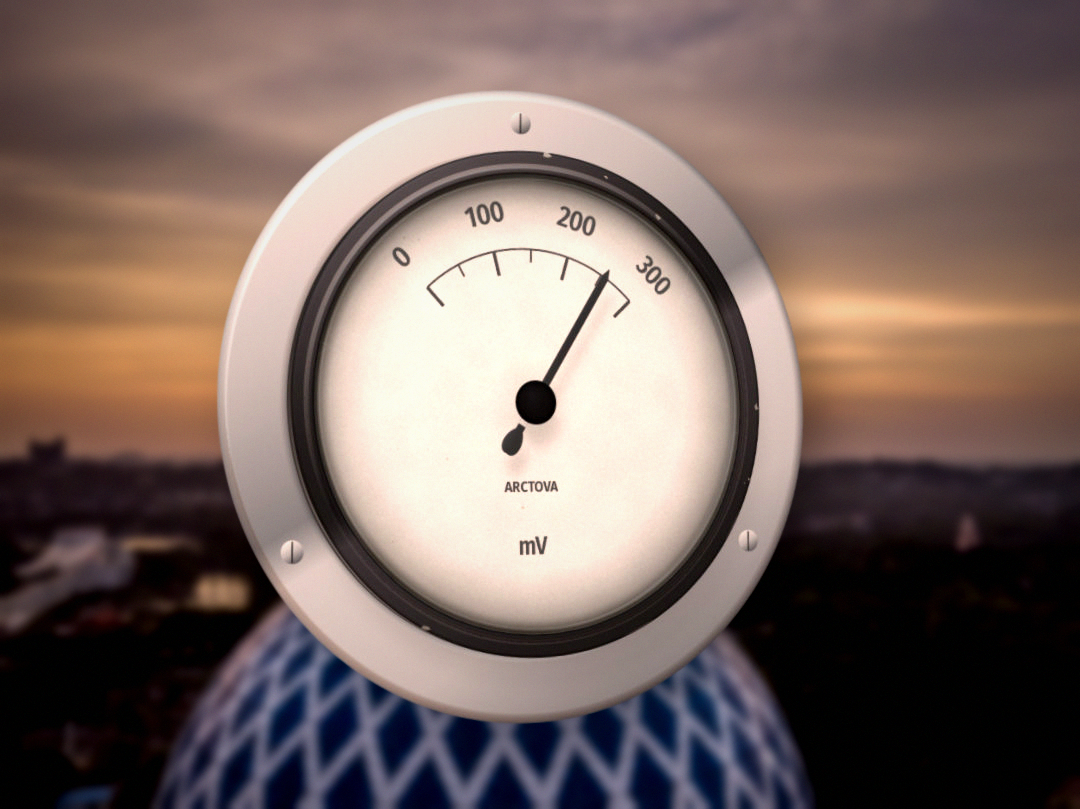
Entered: 250; mV
